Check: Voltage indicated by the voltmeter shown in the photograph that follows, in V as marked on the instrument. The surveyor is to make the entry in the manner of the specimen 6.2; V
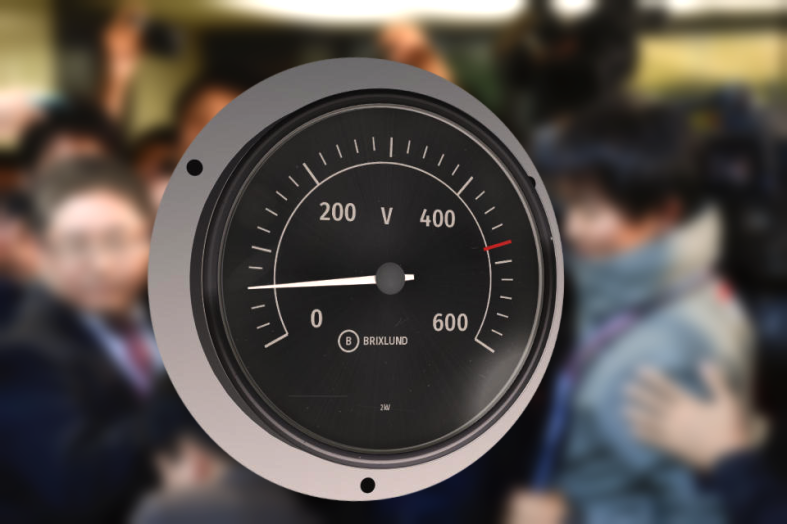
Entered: 60; V
